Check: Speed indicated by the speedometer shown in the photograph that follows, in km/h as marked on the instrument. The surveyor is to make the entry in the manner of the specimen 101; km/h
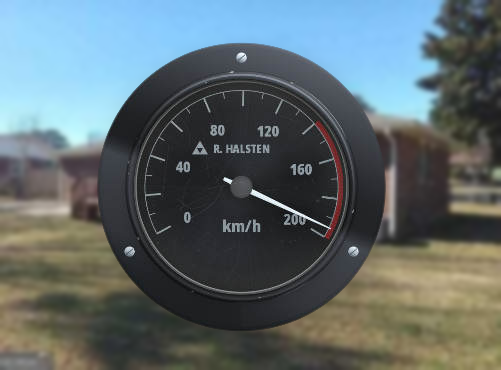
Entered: 195; km/h
